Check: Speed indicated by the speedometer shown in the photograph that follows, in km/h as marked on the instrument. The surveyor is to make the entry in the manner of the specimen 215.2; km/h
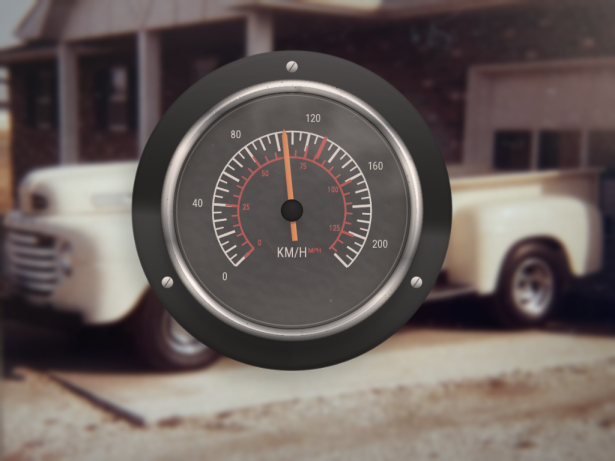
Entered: 105; km/h
